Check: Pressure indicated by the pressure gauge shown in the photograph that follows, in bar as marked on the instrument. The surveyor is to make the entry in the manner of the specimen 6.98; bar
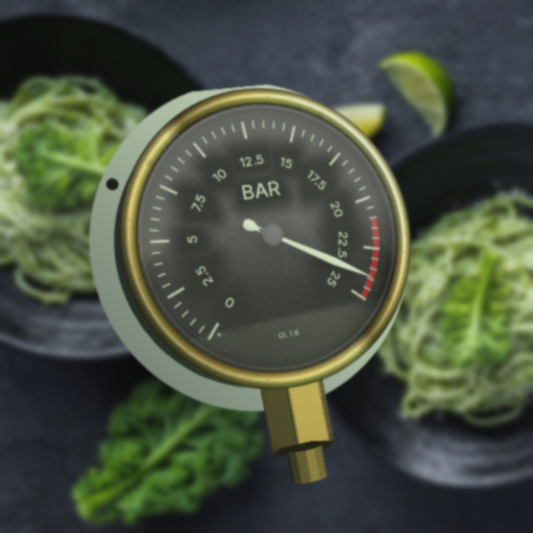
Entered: 24; bar
